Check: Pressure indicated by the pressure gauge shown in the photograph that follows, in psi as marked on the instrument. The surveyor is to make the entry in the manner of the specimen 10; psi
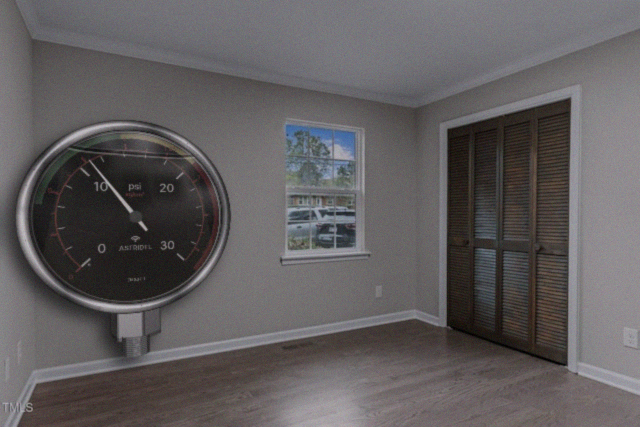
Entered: 11; psi
